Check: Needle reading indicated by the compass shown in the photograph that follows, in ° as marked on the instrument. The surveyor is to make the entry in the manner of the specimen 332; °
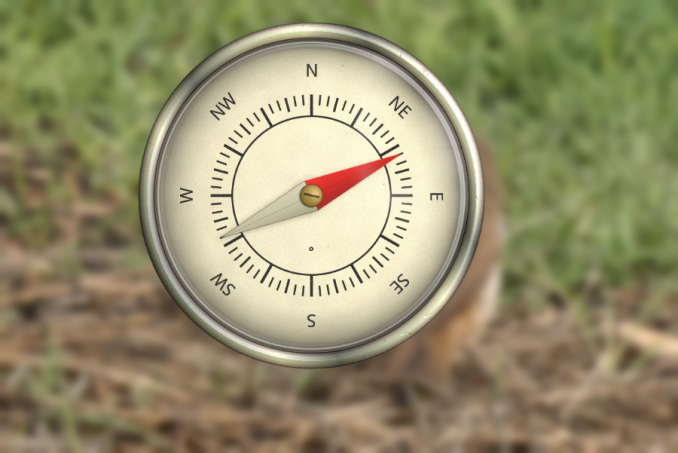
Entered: 65; °
